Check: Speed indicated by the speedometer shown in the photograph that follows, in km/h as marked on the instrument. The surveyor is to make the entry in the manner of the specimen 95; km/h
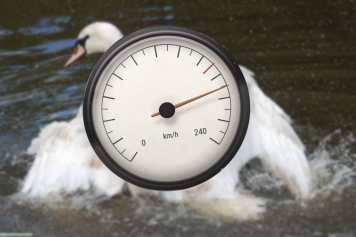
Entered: 190; km/h
